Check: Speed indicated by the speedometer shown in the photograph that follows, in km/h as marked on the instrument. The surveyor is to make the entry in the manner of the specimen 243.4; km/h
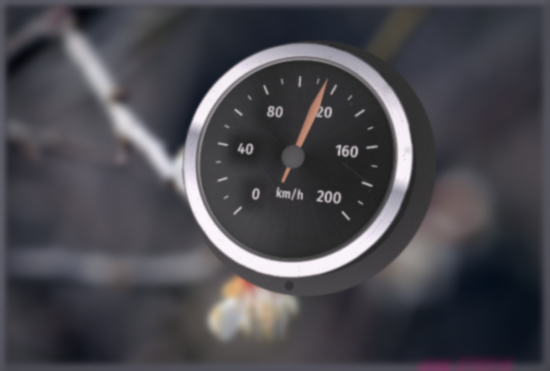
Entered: 115; km/h
